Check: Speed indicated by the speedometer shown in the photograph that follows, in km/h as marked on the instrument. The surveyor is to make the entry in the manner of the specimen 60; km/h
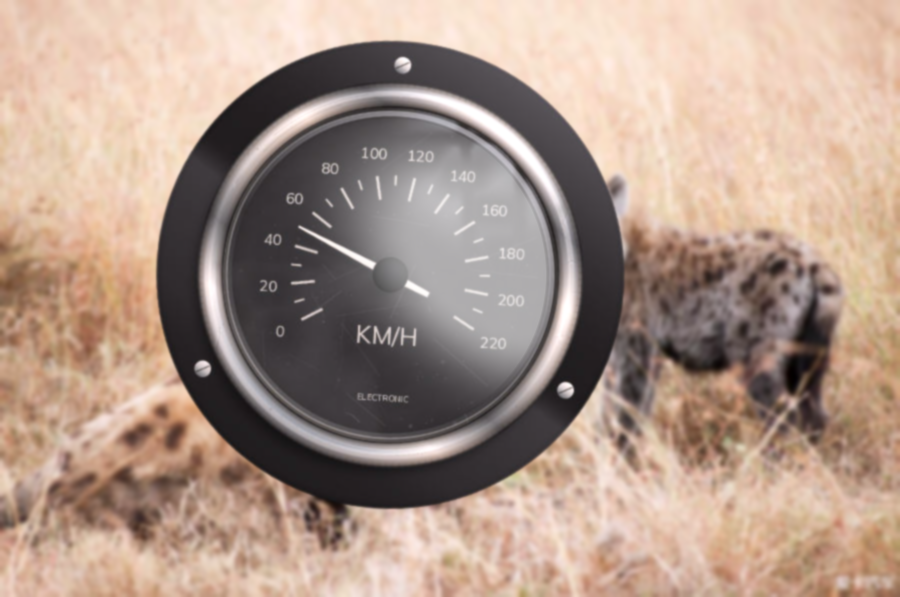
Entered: 50; km/h
